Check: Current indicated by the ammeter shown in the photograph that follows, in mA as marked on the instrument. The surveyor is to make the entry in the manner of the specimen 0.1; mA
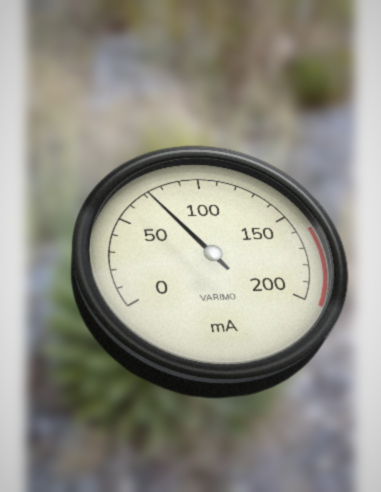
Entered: 70; mA
